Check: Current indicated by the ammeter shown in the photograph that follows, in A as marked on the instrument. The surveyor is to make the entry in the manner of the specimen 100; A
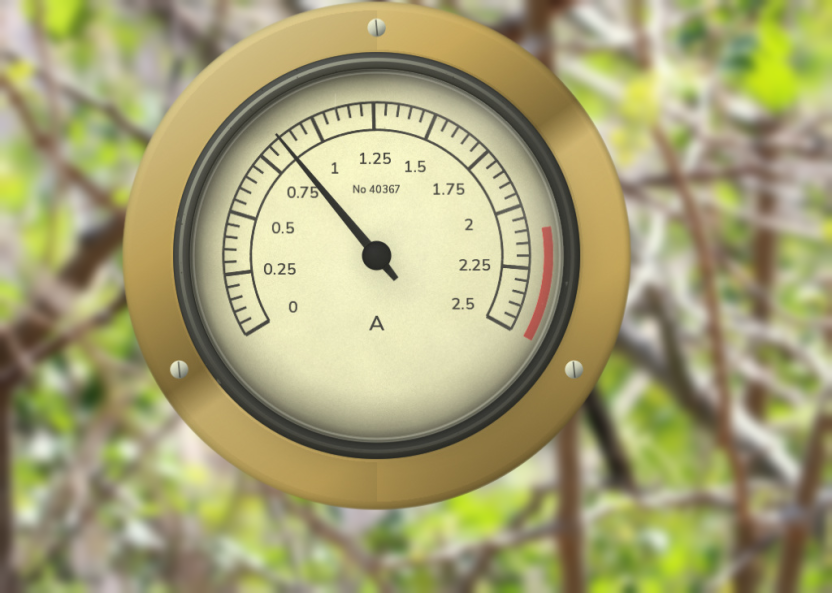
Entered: 0.85; A
